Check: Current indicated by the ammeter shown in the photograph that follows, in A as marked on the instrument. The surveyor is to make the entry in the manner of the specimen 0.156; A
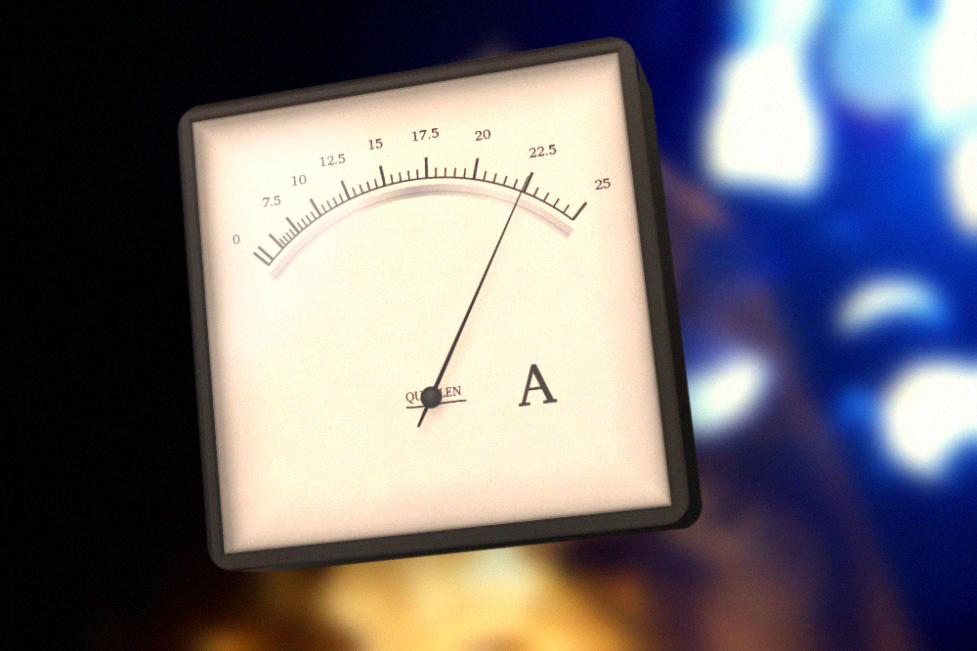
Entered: 22.5; A
